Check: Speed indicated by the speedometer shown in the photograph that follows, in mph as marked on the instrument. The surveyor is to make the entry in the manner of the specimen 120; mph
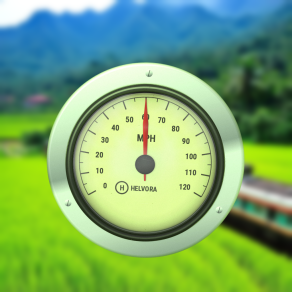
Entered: 60; mph
